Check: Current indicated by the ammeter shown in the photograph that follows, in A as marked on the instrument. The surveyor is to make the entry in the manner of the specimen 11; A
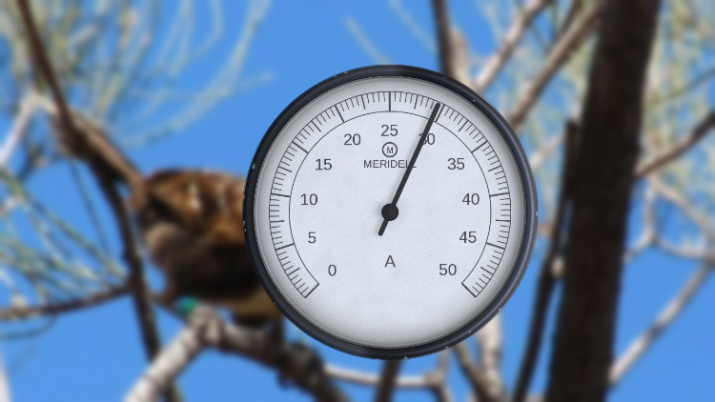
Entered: 29.5; A
